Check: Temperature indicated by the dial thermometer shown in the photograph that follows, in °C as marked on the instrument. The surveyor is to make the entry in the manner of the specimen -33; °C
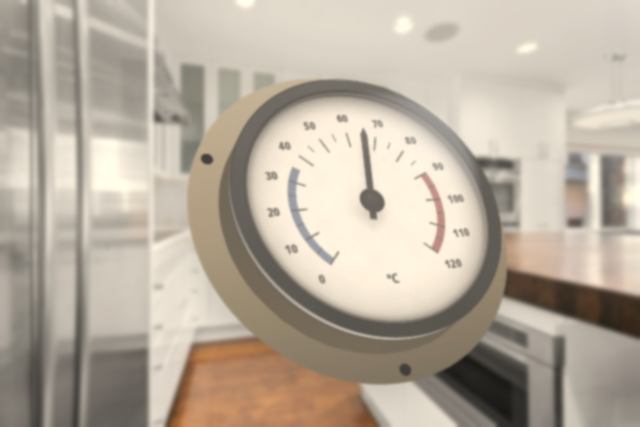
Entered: 65; °C
